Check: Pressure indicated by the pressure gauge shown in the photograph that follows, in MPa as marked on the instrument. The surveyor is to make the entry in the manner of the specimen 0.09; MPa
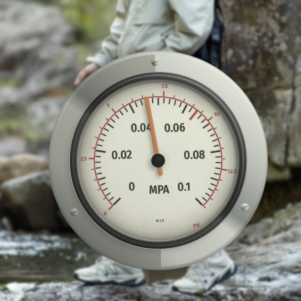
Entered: 0.046; MPa
